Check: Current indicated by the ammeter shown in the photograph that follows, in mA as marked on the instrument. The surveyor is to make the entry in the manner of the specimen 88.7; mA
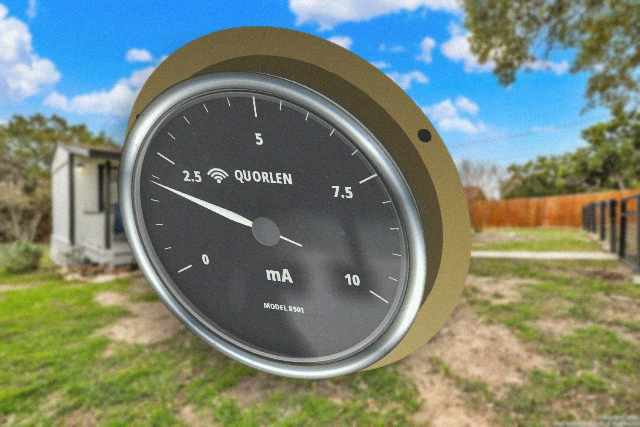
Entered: 2; mA
